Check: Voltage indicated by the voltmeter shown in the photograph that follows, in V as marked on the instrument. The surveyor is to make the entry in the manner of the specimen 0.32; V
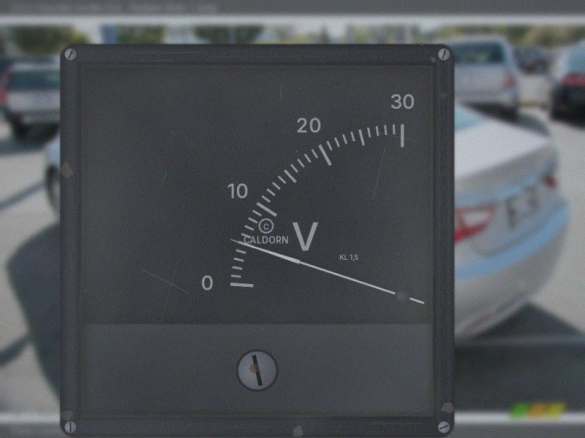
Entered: 5; V
